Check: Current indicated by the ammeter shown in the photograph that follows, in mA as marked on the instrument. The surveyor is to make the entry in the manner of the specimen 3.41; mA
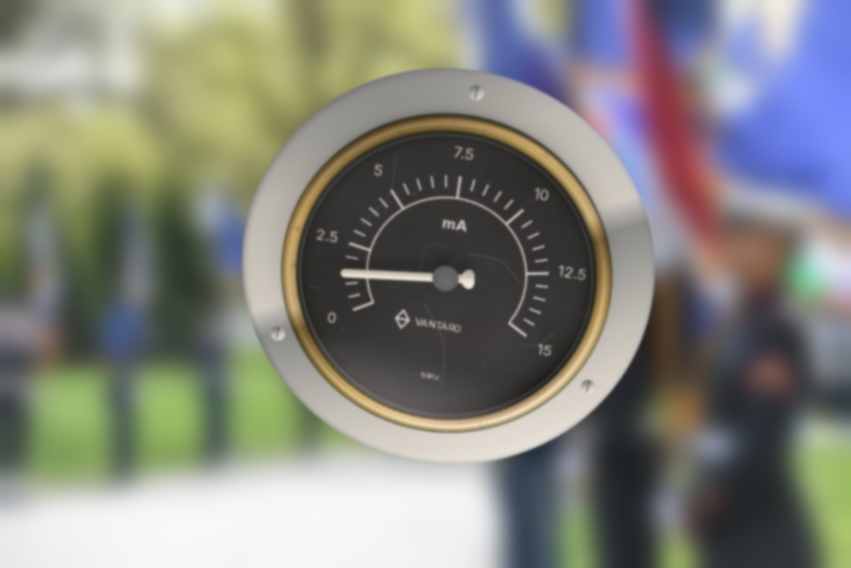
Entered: 1.5; mA
